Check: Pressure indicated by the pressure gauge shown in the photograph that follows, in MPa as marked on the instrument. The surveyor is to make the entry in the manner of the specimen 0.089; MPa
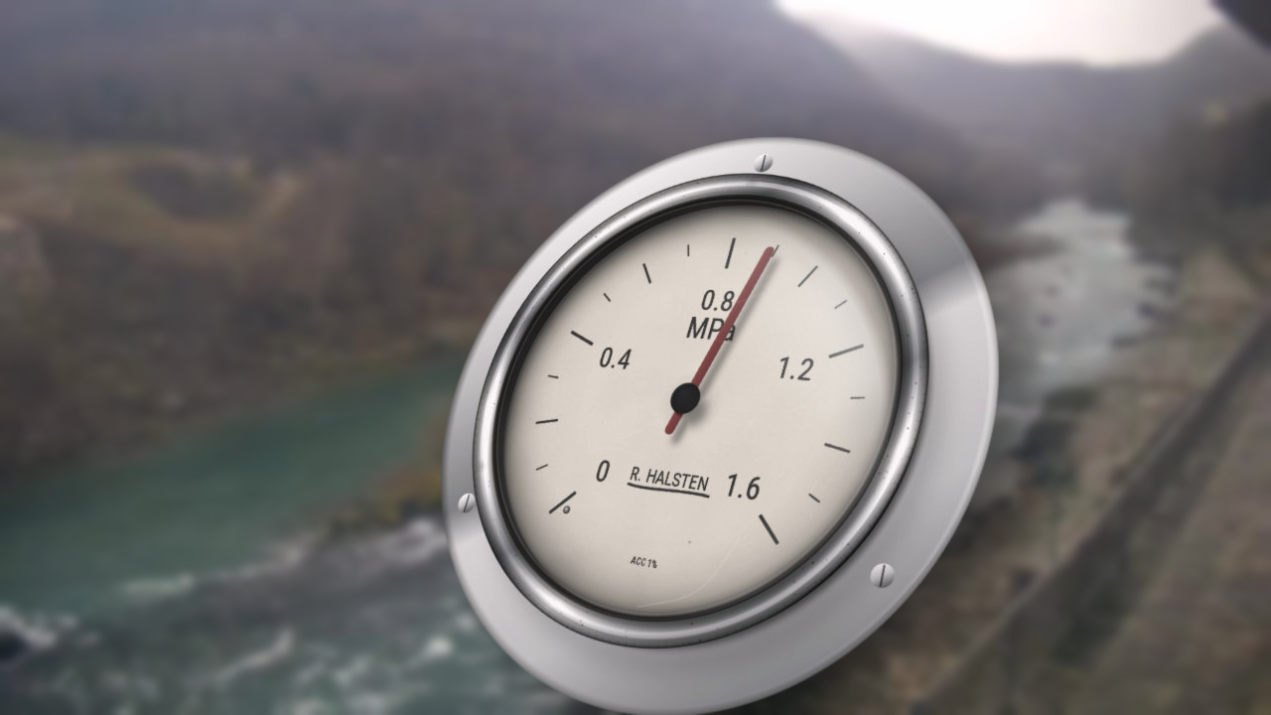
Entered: 0.9; MPa
